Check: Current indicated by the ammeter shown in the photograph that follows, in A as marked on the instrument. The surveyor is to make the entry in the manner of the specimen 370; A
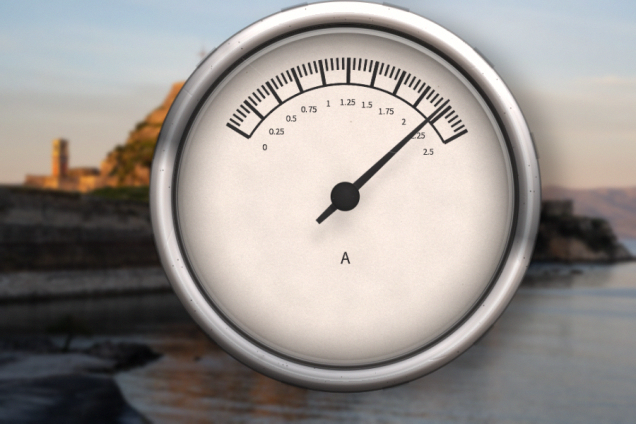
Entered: 2.2; A
